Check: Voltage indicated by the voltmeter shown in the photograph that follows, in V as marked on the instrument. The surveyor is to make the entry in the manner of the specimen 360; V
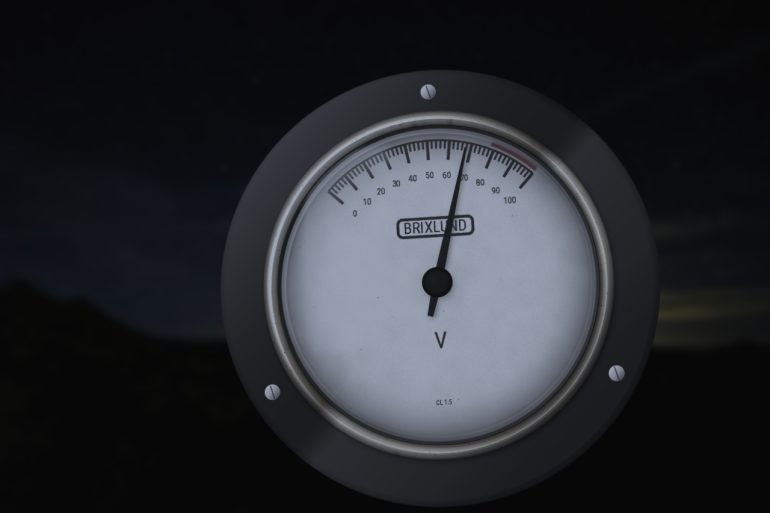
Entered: 68; V
